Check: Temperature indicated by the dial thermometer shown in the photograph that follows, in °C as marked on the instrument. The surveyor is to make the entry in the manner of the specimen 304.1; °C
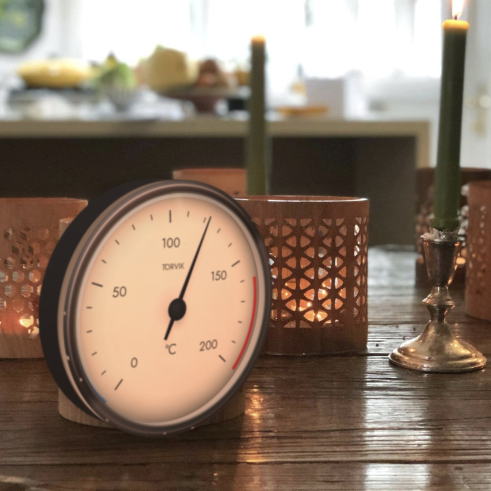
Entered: 120; °C
